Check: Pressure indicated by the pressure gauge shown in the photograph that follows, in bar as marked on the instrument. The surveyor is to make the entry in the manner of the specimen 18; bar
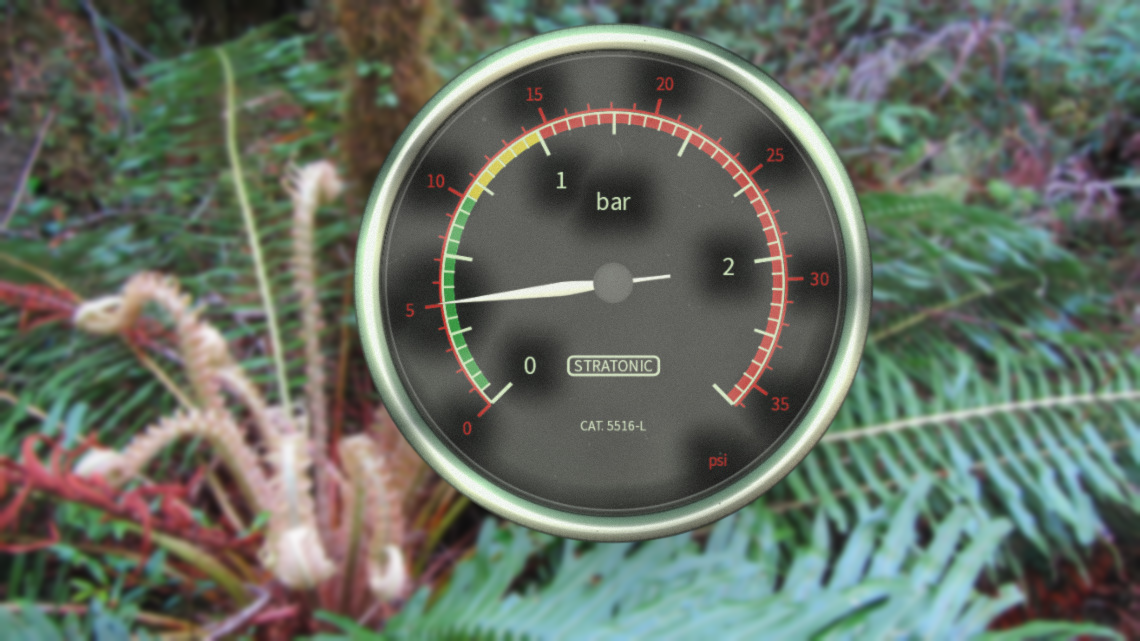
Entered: 0.35; bar
